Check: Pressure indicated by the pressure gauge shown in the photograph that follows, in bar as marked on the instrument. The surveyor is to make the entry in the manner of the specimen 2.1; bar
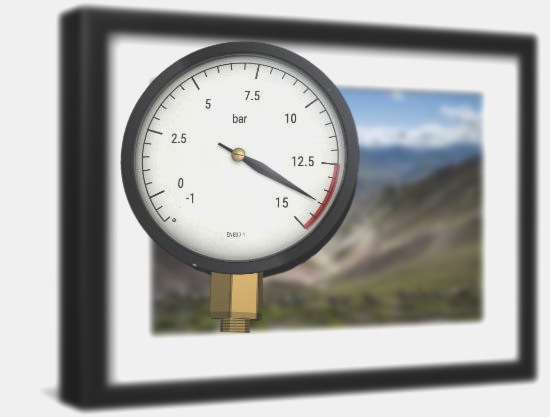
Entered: 14; bar
